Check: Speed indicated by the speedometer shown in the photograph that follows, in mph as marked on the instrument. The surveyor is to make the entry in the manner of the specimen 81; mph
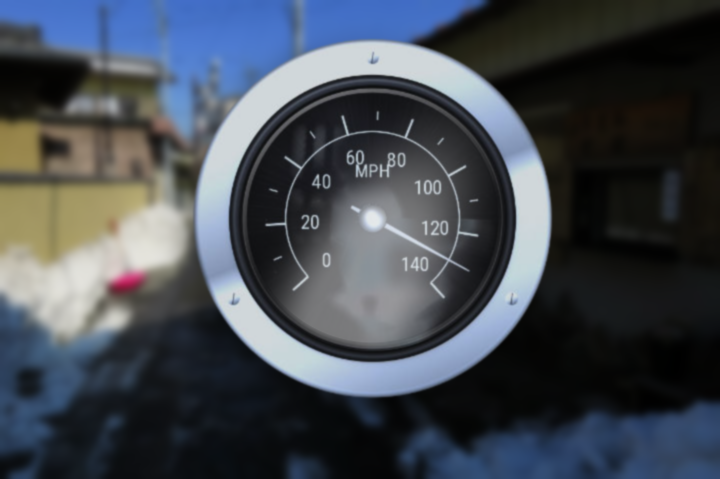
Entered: 130; mph
